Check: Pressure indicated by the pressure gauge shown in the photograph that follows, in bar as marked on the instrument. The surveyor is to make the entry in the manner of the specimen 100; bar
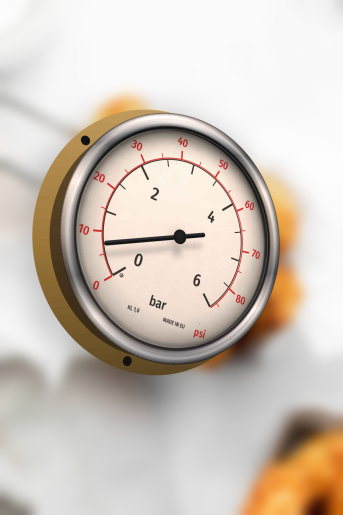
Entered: 0.5; bar
